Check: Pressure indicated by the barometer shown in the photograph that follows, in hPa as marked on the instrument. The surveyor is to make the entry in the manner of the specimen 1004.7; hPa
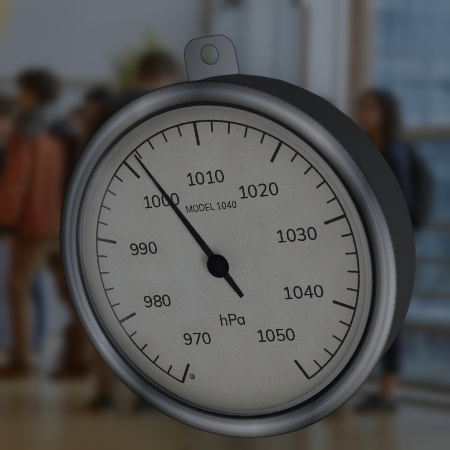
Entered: 1002; hPa
